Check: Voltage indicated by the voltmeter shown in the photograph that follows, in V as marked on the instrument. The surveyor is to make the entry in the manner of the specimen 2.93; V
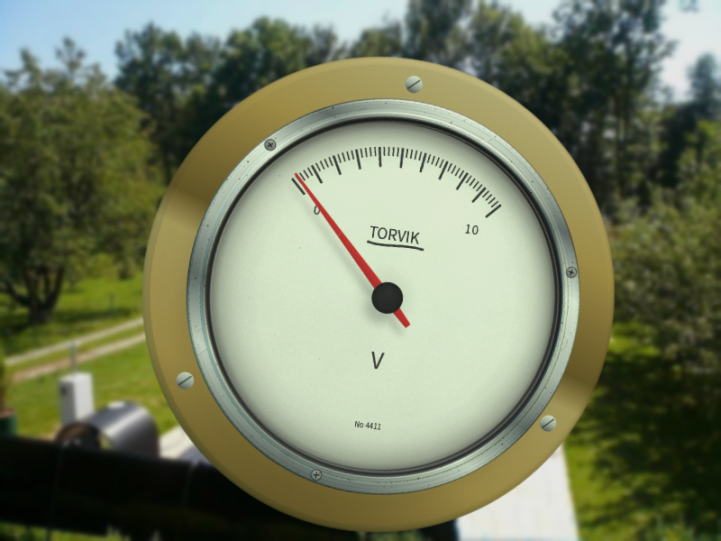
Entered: 0.2; V
